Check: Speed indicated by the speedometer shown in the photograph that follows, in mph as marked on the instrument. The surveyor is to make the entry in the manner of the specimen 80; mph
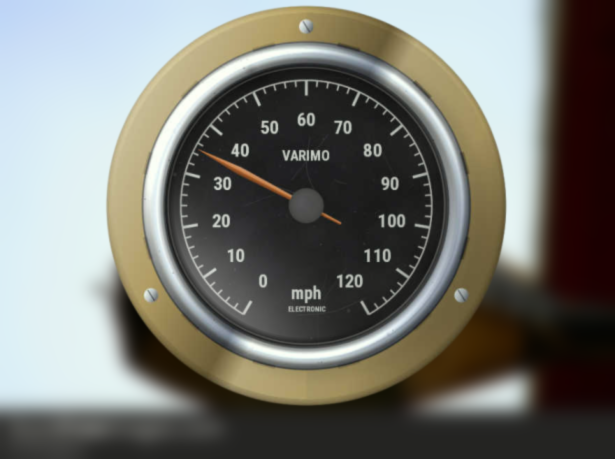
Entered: 35; mph
